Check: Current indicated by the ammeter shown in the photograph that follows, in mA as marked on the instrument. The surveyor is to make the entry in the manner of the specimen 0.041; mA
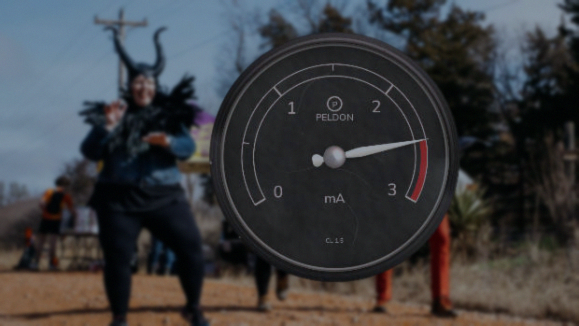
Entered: 2.5; mA
